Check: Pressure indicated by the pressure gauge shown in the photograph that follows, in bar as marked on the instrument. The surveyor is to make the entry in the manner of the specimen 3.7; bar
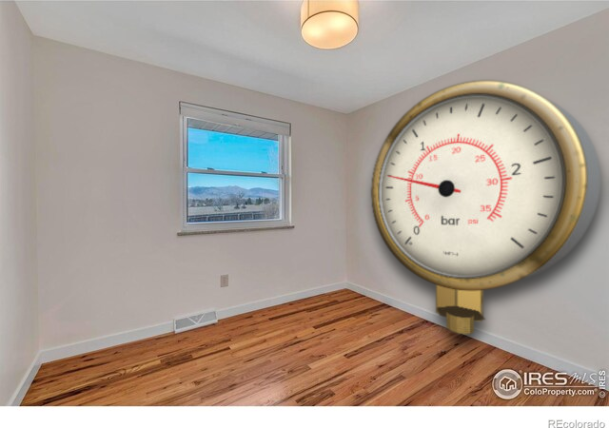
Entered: 0.6; bar
